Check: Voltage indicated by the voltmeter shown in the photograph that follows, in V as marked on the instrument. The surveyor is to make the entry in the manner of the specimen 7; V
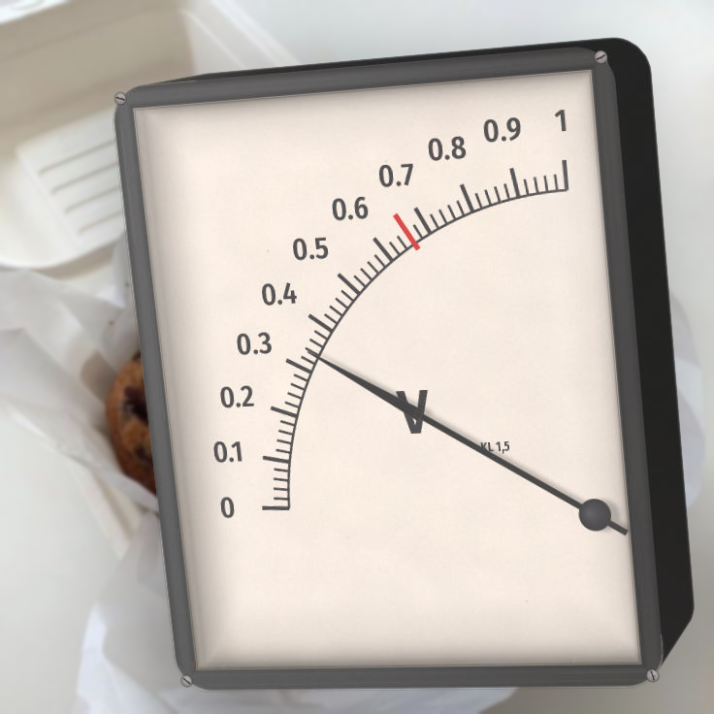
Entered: 0.34; V
